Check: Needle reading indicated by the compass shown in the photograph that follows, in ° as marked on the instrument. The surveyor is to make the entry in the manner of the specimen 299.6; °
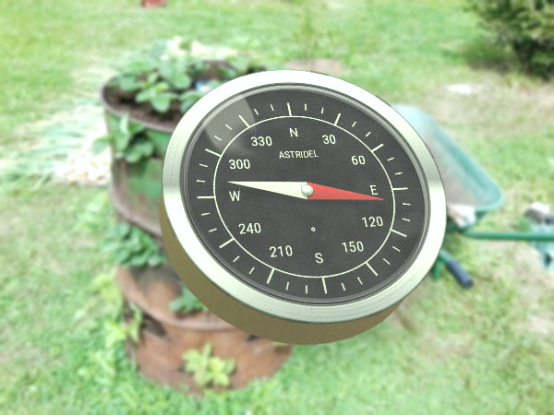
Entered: 100; °
